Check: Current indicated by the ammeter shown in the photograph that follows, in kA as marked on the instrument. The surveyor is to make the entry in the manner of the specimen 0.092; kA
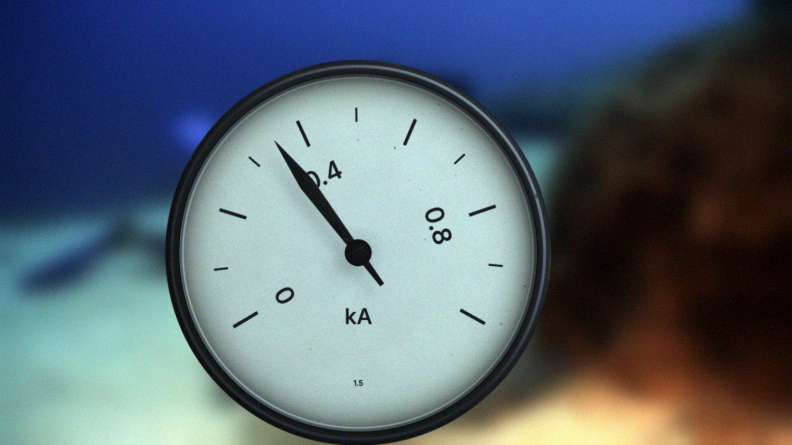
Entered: 0.35; kA
